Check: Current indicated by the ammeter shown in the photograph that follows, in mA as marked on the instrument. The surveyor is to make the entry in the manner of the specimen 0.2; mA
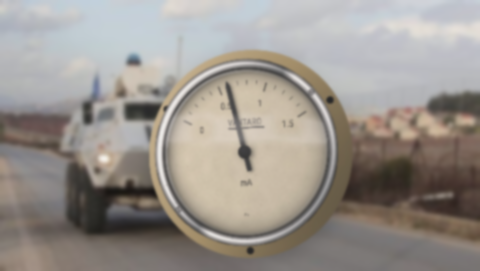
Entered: 0.6; mA
